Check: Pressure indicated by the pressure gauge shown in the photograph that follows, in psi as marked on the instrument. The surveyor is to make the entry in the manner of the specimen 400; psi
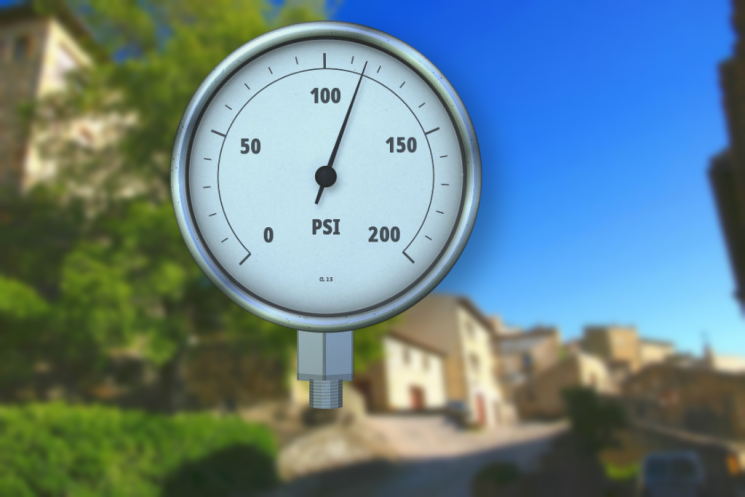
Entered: 115; psi
